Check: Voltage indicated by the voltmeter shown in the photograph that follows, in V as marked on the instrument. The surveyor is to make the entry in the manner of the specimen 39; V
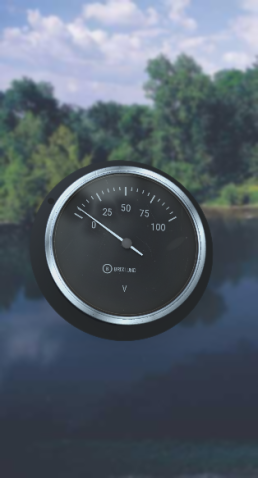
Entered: 5; V
